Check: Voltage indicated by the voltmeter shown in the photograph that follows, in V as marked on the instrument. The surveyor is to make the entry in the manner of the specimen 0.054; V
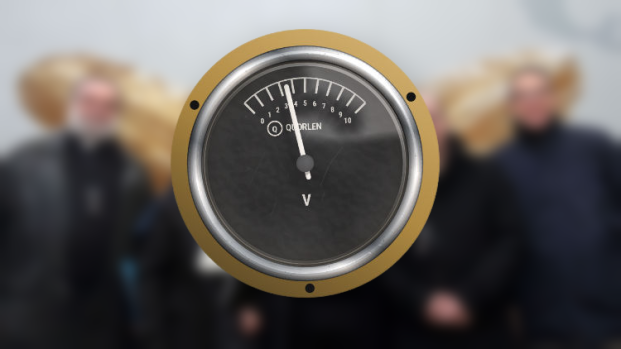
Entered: 3.5; V
